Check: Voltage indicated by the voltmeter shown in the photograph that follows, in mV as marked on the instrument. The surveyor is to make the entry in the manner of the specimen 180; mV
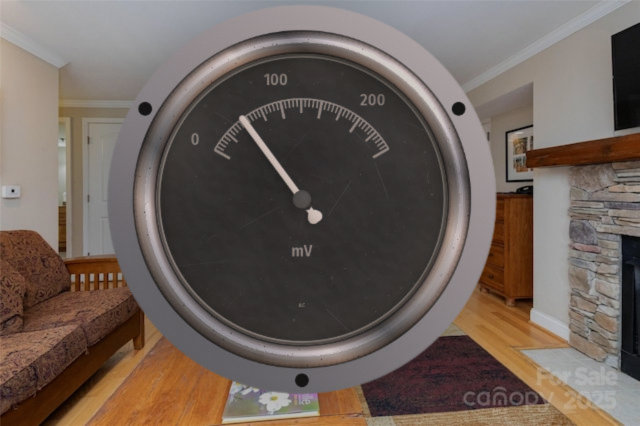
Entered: 50; mV
